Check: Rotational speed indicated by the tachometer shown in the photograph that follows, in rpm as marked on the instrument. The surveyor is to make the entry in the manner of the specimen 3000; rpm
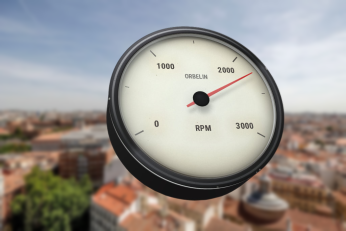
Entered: 2250; rpm
